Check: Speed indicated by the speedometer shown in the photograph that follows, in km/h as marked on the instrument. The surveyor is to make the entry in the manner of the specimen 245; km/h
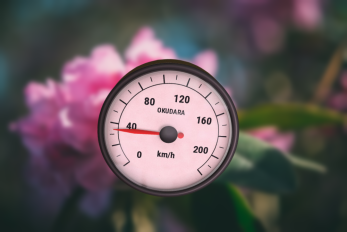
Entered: 35; km/h
